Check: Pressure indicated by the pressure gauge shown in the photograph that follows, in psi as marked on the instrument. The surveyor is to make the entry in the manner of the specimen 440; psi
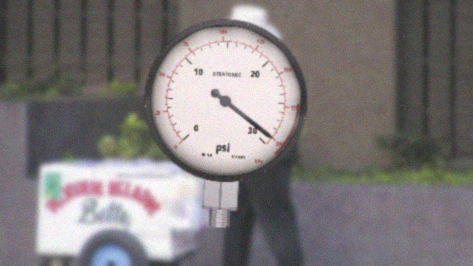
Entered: 29; psi
